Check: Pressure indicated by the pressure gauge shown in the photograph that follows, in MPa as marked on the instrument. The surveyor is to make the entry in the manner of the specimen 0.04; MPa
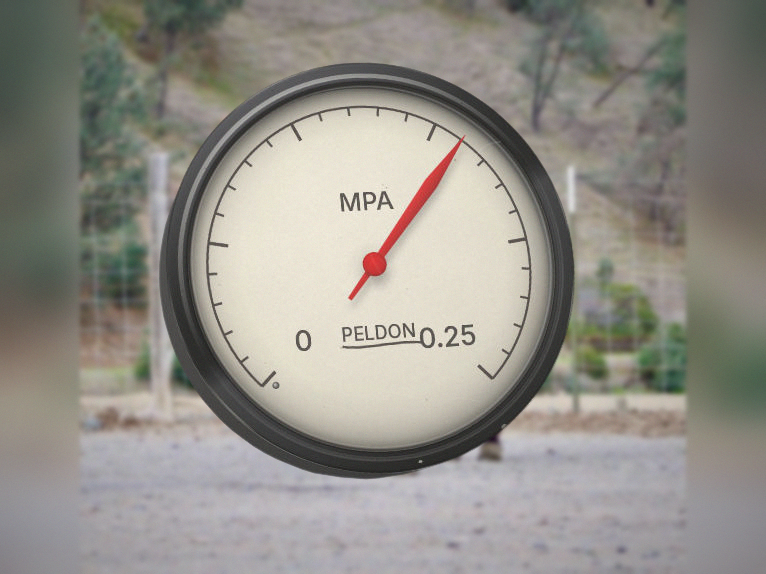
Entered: 0.16; MPa
